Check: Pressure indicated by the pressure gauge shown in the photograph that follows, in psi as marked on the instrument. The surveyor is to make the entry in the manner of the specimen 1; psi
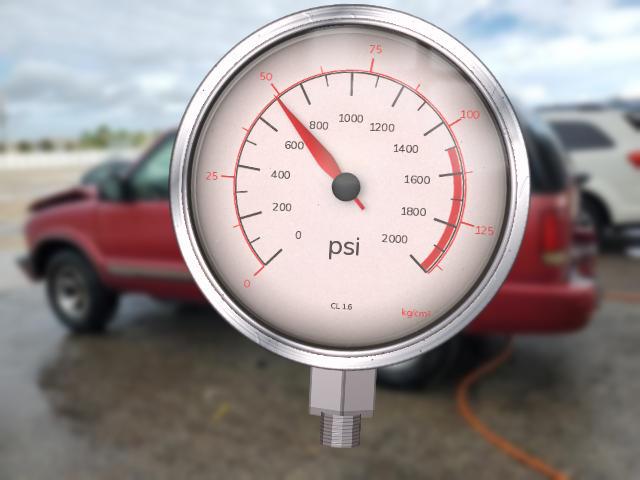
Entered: 700; psi
